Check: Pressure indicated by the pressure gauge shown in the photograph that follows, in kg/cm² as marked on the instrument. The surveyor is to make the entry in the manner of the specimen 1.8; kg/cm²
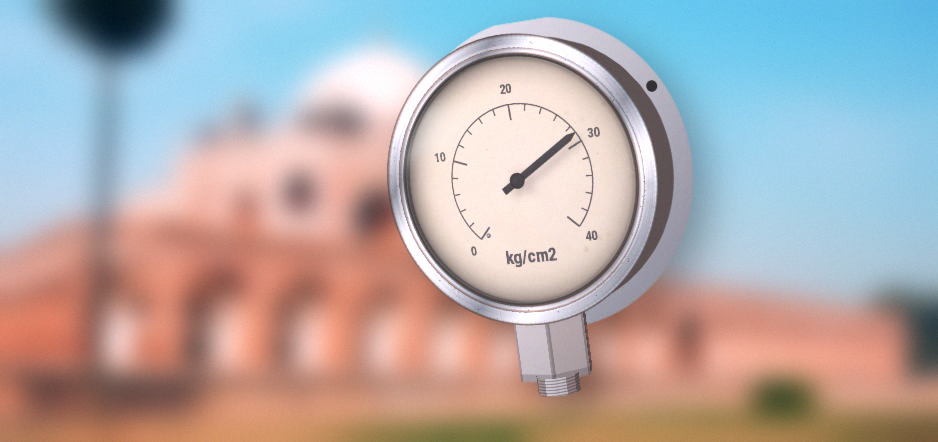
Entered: 29; kg/cm²
